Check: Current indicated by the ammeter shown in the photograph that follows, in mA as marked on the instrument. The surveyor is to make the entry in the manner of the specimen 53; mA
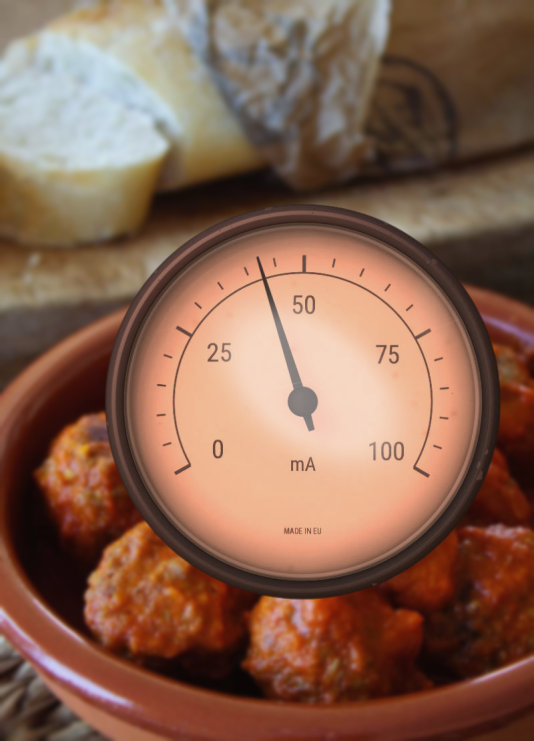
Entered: 42.5; mA
